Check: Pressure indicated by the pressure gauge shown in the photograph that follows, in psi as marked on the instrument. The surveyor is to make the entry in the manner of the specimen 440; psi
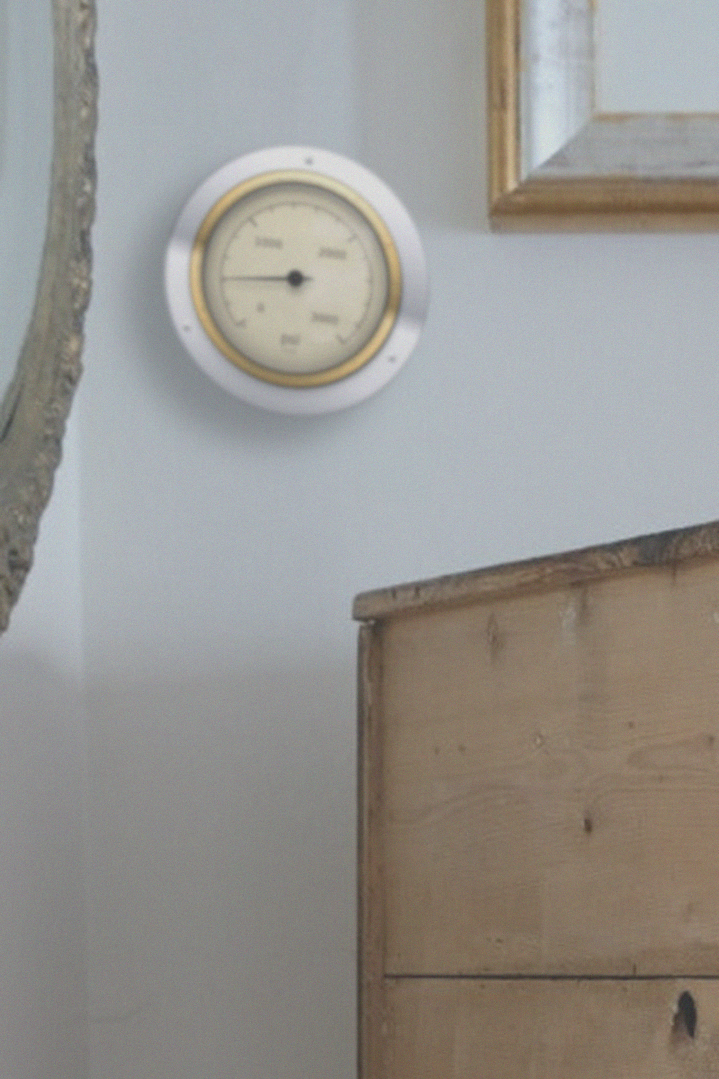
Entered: 400; psi
